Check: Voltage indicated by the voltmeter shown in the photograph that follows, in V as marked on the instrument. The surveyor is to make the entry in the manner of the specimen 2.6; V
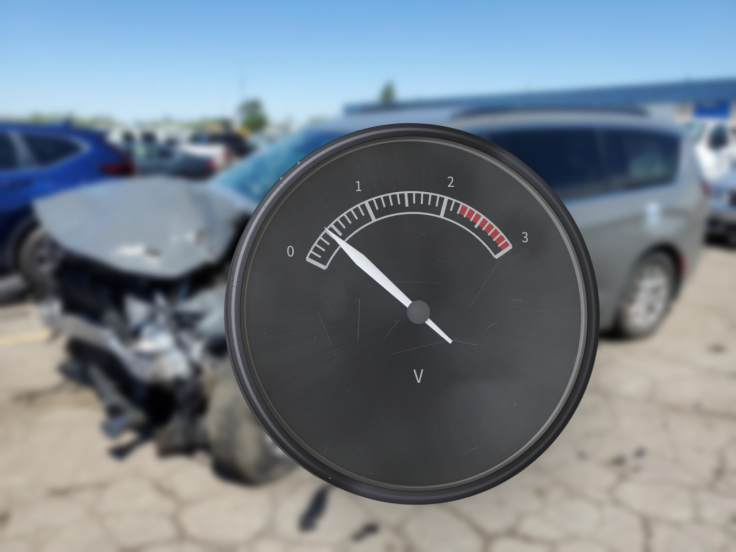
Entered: 0.4; V
